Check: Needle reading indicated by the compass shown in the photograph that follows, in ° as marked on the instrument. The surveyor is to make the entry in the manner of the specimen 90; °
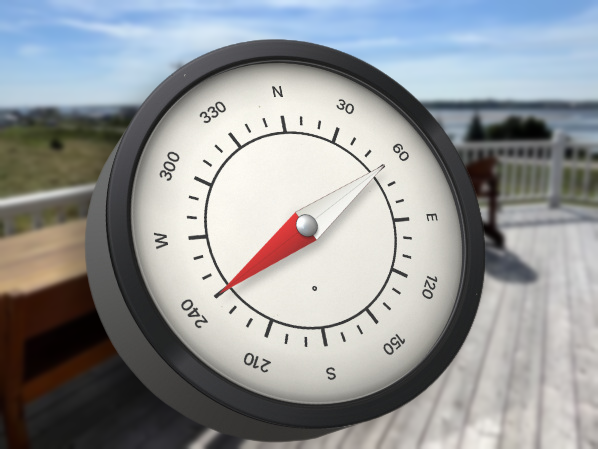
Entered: 240; °
